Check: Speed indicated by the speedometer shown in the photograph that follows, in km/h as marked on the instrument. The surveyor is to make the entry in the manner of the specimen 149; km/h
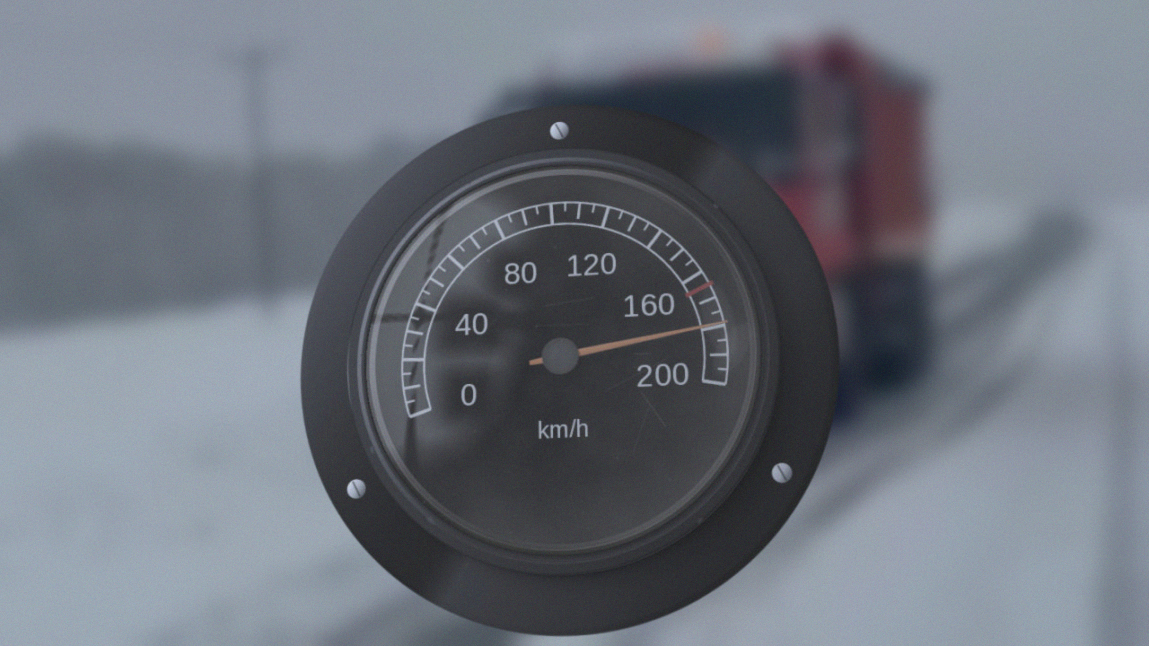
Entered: 180; km/h
